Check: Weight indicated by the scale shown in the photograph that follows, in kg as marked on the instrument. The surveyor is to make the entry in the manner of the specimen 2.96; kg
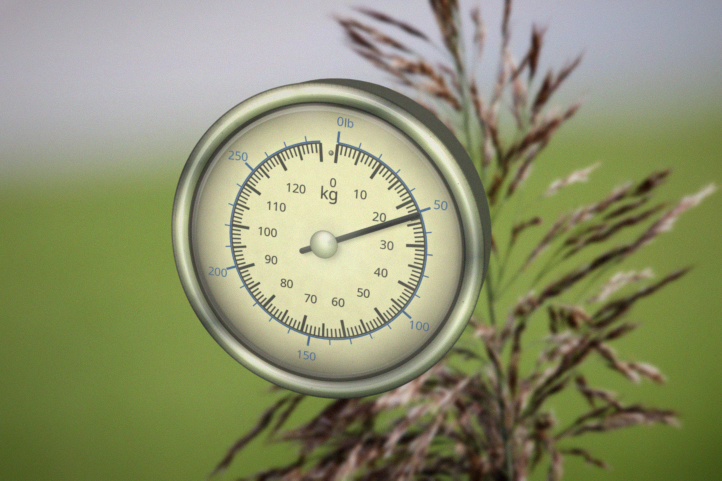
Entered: 23; kg
